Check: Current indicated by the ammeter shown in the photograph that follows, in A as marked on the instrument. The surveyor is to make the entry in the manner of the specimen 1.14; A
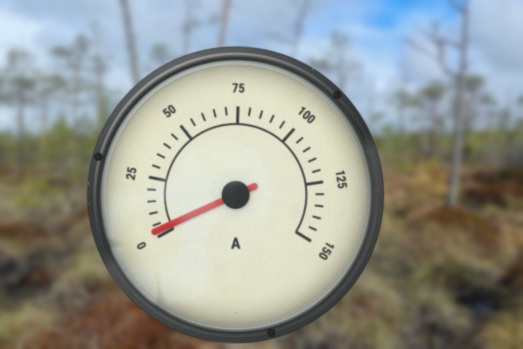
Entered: 2.5; A
